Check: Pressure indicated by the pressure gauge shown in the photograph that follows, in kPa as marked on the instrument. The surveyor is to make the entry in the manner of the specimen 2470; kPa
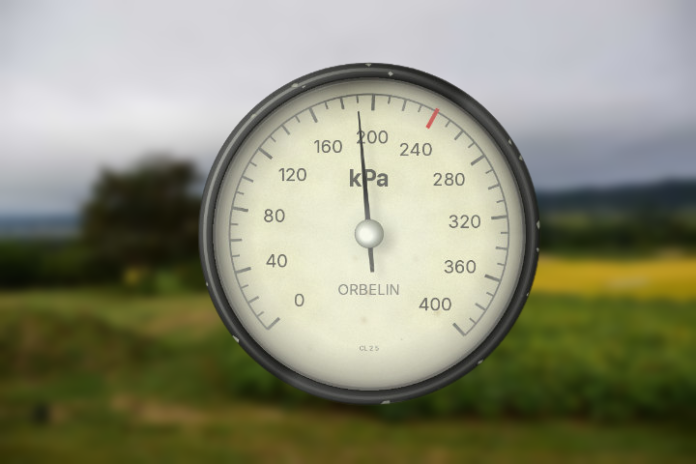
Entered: 190; kPa
